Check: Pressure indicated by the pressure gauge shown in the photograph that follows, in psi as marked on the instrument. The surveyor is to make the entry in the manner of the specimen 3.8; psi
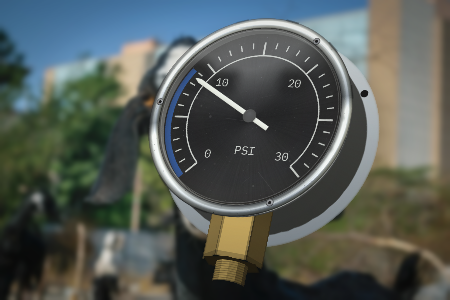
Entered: 8.5; psi
